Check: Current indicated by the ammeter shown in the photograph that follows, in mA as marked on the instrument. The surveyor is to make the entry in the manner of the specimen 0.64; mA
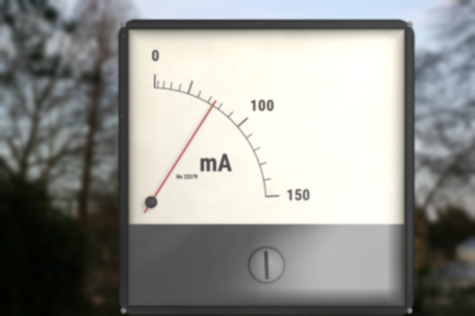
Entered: 75; mA
